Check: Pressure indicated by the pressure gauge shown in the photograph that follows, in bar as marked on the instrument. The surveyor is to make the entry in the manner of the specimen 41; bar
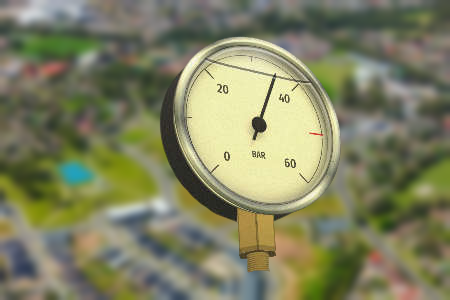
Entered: 35; bar
